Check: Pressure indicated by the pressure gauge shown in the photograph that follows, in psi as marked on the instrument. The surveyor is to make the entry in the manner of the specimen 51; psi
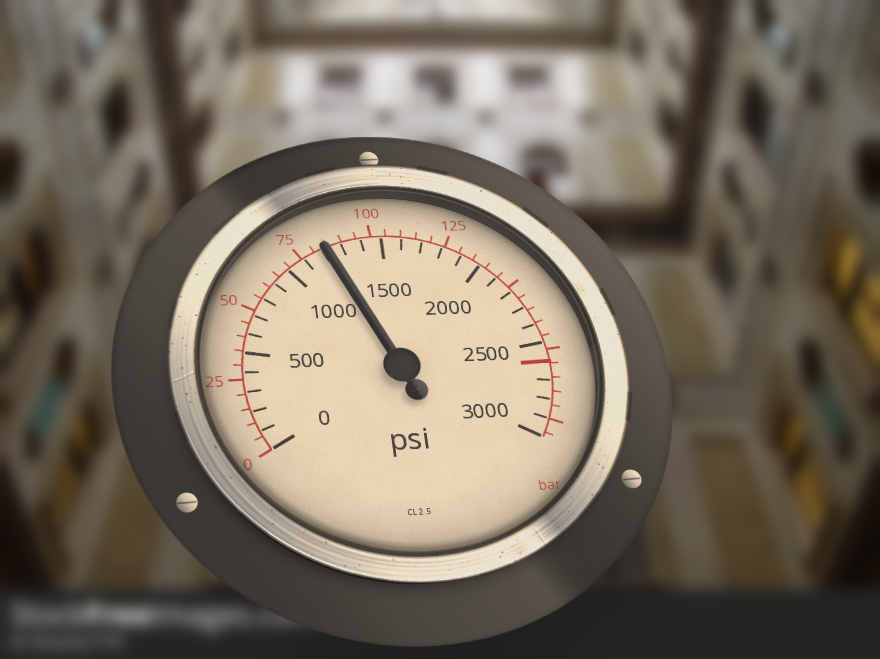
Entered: 1200; psi
